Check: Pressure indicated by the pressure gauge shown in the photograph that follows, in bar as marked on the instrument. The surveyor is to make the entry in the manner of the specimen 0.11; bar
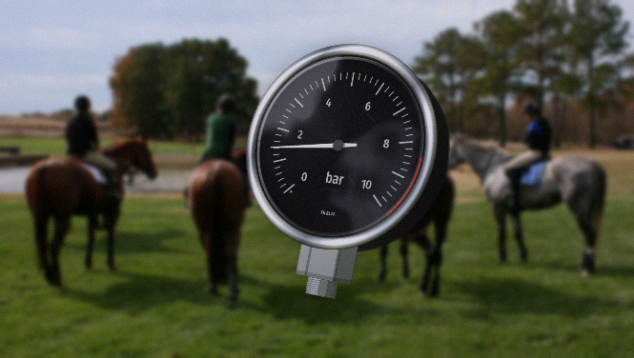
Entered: 1.4; bar
